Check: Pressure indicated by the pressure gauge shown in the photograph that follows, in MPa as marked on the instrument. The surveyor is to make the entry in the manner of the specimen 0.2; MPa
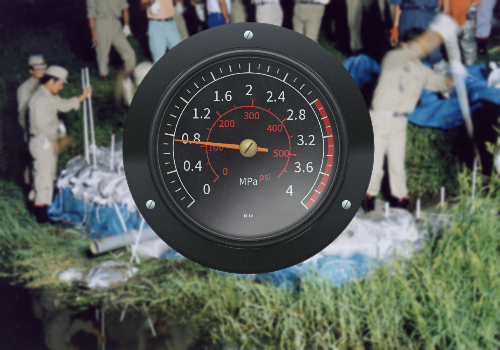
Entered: 0.75; MPa
